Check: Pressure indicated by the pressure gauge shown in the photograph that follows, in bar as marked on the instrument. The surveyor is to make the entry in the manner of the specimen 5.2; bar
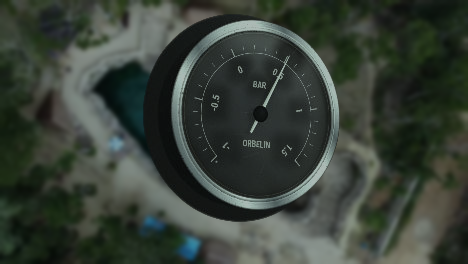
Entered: 0.5; bar
